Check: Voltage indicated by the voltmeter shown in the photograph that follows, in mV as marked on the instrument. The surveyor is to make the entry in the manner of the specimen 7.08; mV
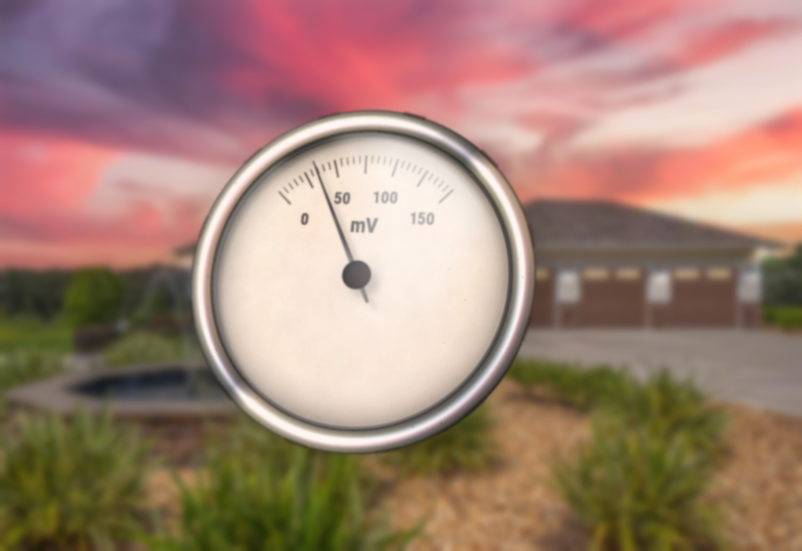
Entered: 35; mV
